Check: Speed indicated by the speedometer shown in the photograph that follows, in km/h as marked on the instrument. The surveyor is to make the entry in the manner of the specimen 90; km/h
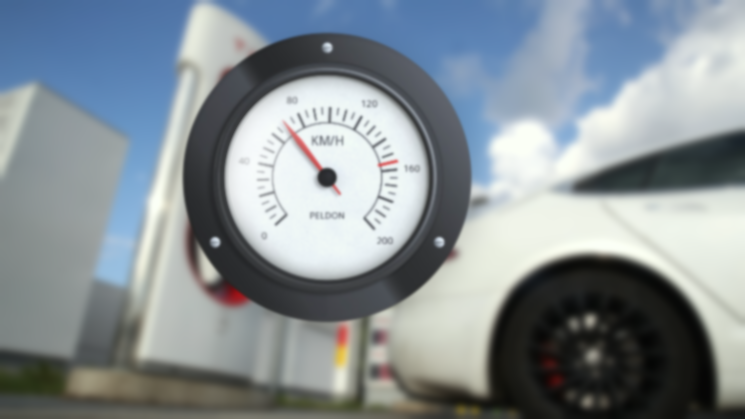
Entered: 70; km/h
